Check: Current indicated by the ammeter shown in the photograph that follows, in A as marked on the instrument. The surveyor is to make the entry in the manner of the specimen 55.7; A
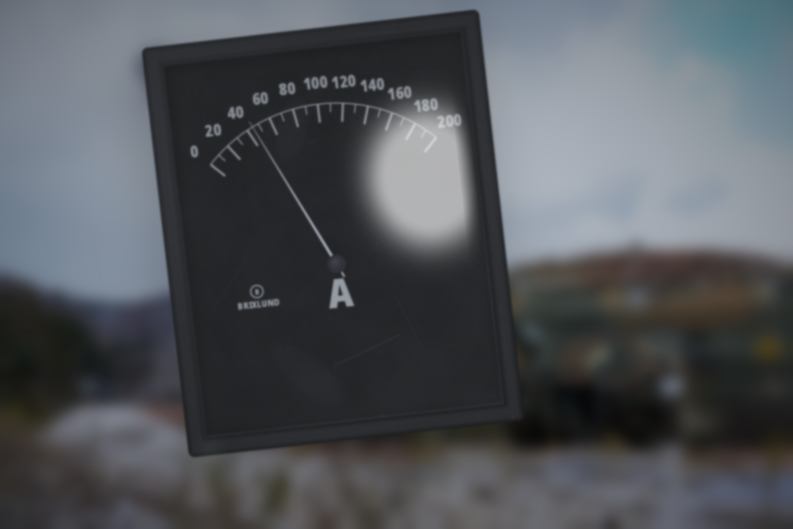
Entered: 45; A
